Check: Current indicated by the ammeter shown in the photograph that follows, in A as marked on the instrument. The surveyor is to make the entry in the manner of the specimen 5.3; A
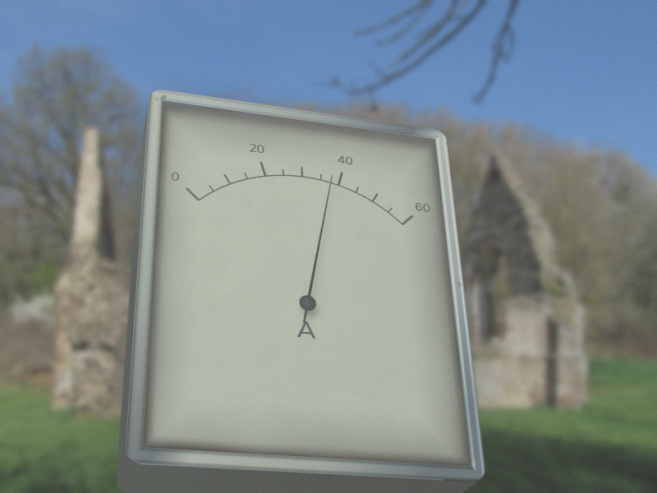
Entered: 37.5; A
